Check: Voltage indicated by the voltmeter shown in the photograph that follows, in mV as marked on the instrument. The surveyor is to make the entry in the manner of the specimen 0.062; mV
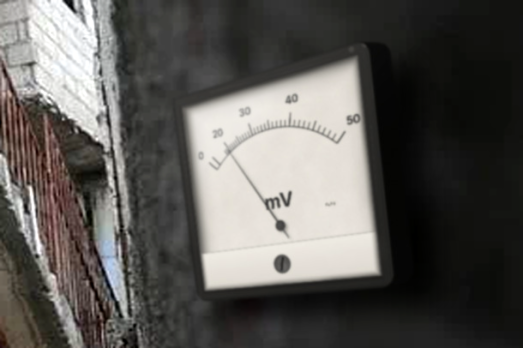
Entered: 20; mV
